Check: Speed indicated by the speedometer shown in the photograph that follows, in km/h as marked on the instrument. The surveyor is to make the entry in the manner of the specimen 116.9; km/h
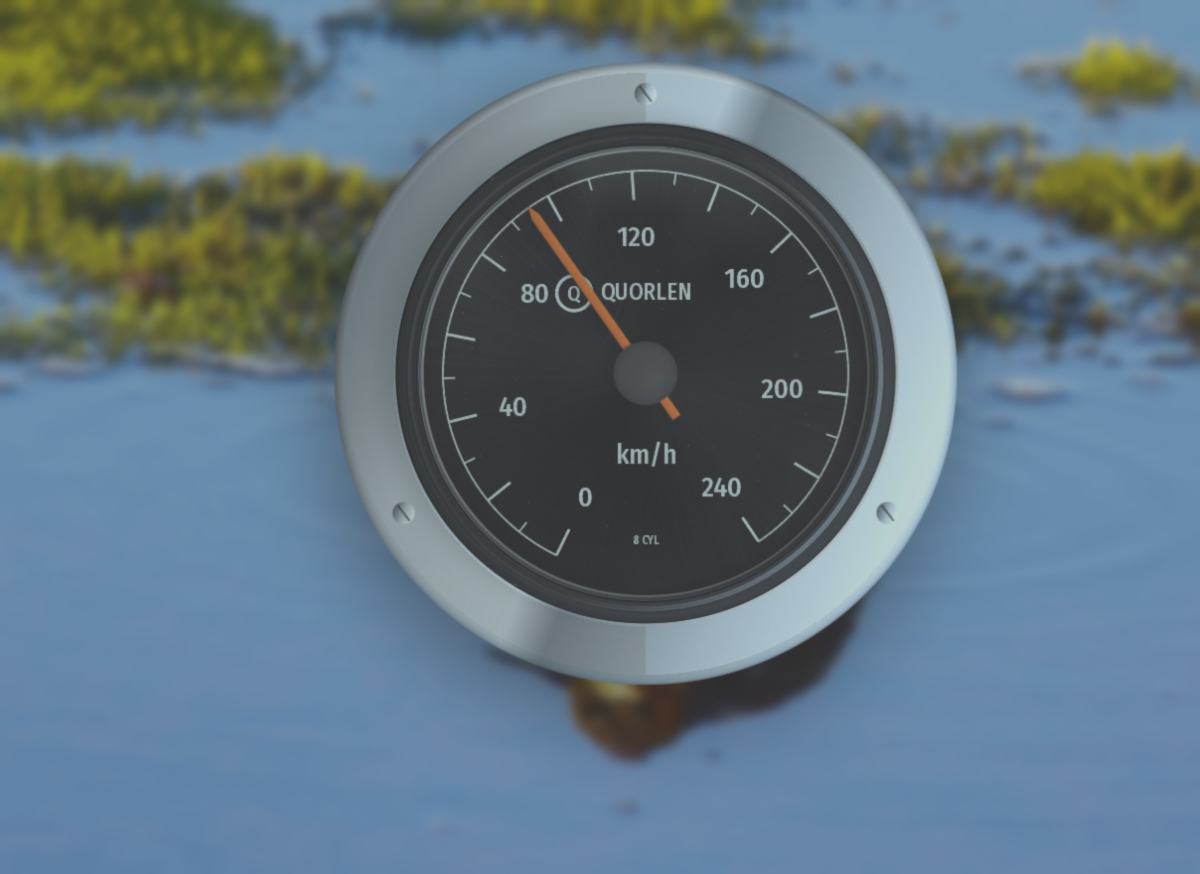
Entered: 95; km/h
